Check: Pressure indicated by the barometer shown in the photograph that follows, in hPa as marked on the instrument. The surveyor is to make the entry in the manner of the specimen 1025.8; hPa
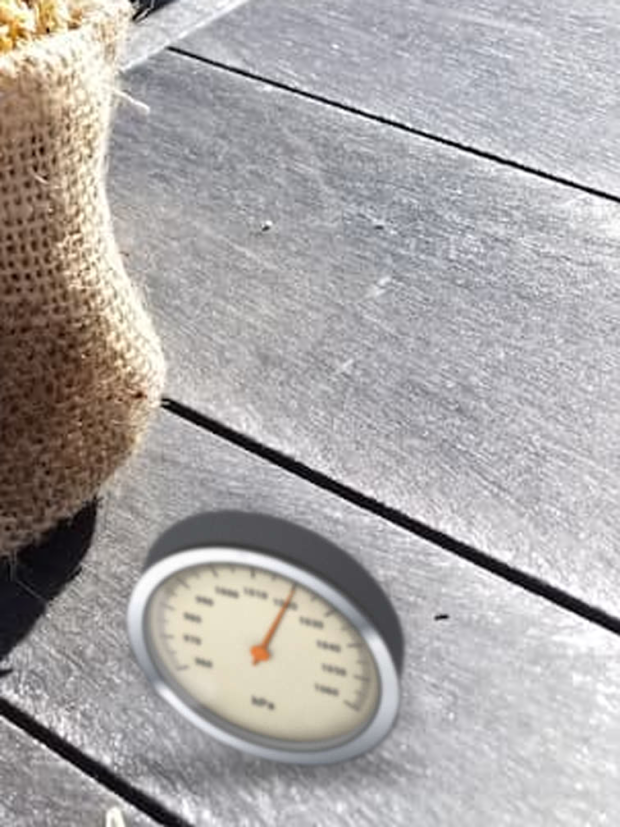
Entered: 1020; hPa
